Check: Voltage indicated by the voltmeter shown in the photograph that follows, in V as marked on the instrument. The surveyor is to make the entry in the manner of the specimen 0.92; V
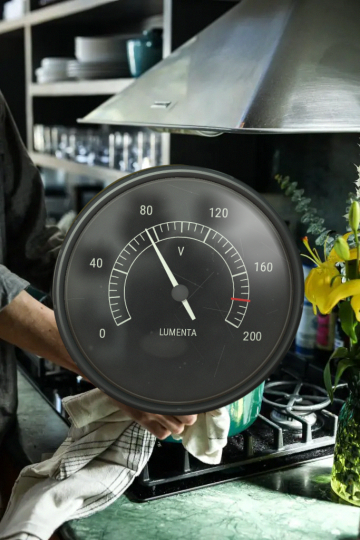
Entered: 75; V
